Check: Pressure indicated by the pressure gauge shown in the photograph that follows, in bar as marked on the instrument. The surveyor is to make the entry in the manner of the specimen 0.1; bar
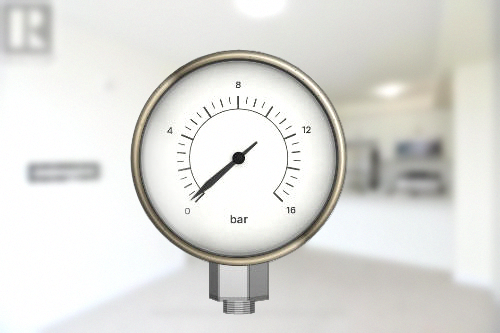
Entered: 0.25; bar
